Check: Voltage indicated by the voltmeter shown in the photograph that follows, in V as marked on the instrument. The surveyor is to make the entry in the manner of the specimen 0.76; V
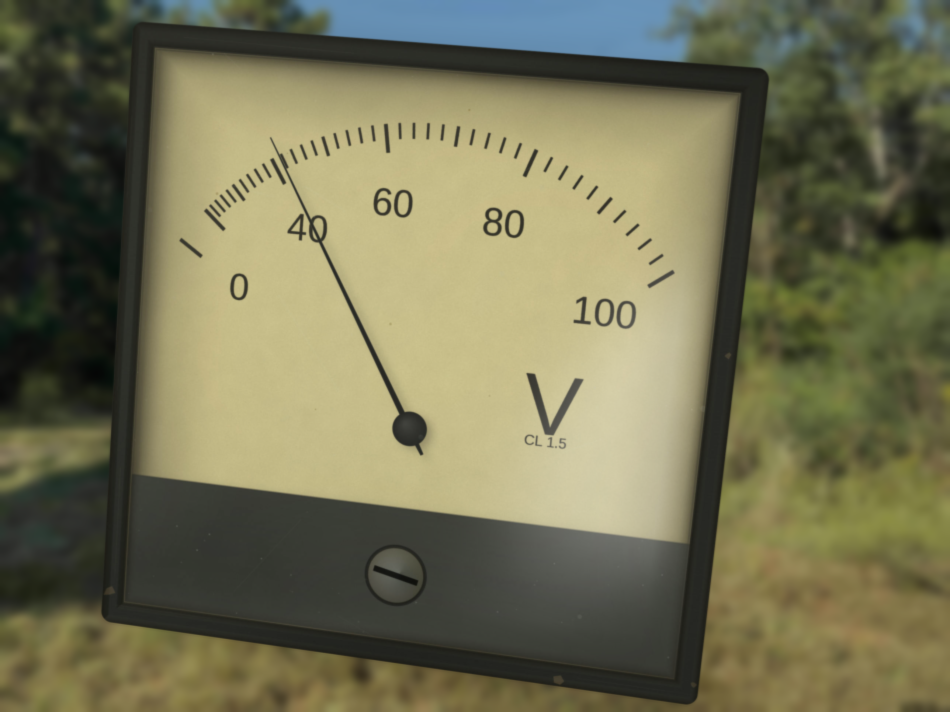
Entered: 42; V
